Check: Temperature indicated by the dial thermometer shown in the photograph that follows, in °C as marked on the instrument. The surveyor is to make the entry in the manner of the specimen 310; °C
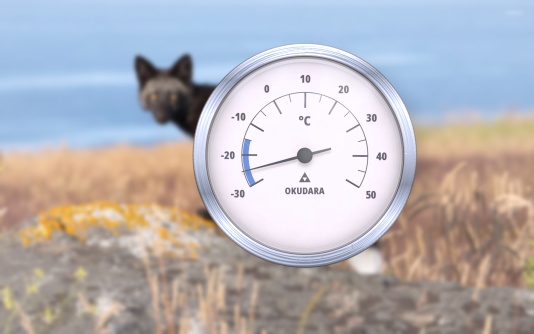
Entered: -25; °C
